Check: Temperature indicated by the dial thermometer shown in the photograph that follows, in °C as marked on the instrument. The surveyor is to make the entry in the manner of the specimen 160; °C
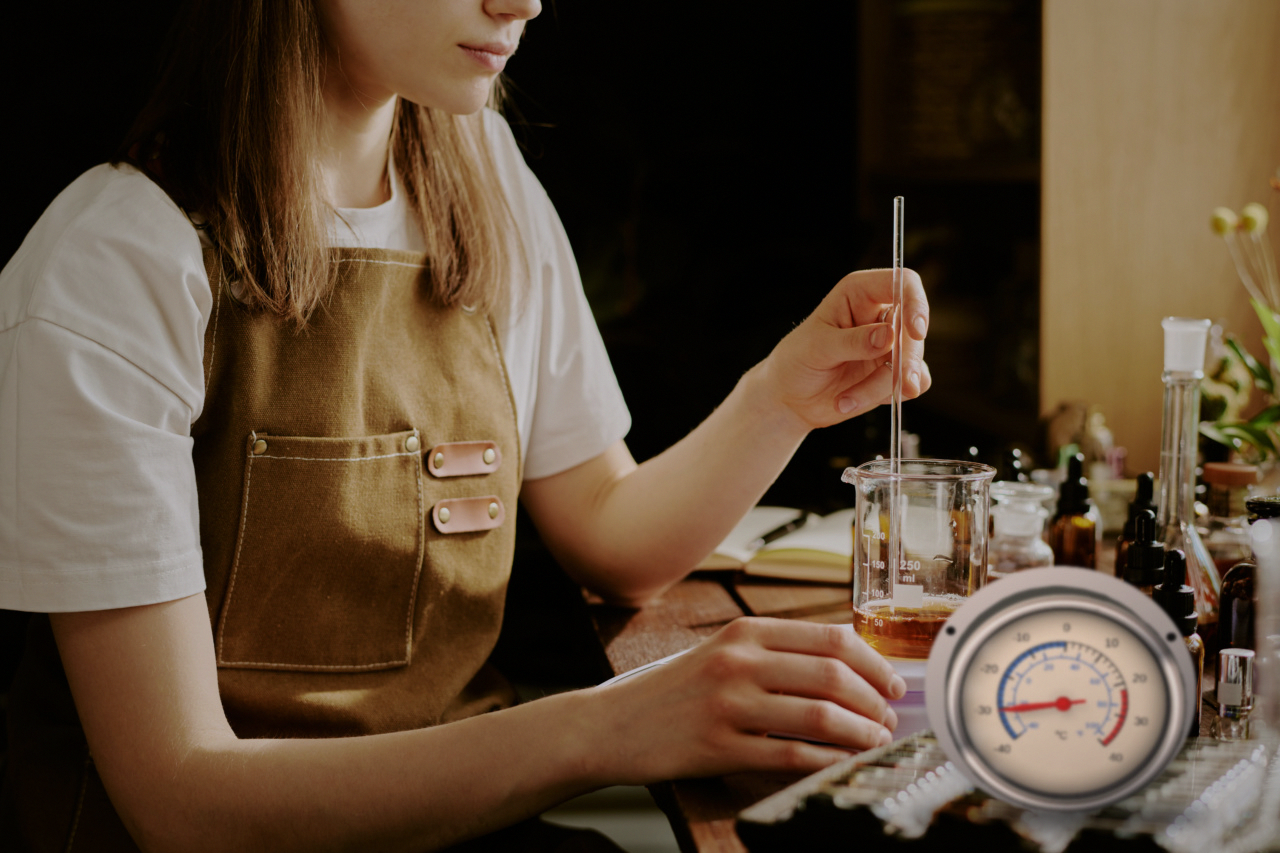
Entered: -30; °C
